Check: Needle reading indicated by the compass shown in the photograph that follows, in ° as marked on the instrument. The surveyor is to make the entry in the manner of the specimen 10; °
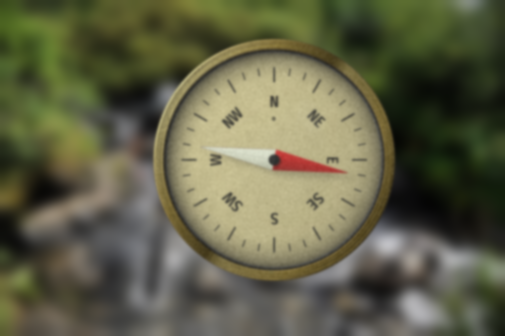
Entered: 100; °
